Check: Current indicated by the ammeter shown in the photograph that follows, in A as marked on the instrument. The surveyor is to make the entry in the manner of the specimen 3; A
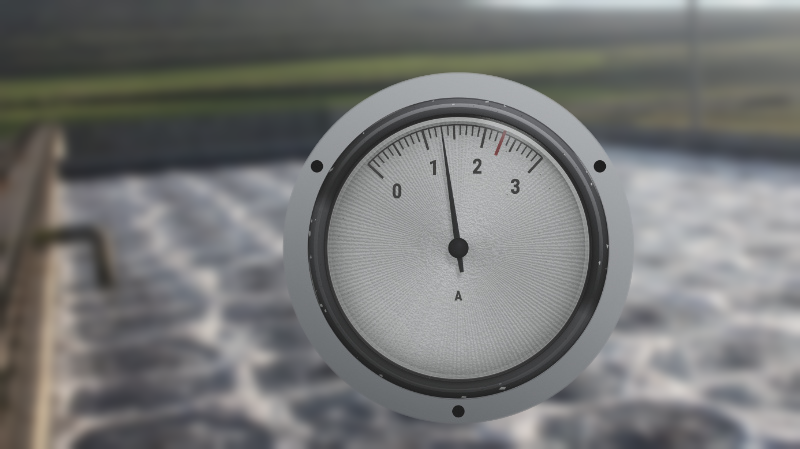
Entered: 1.3; A
